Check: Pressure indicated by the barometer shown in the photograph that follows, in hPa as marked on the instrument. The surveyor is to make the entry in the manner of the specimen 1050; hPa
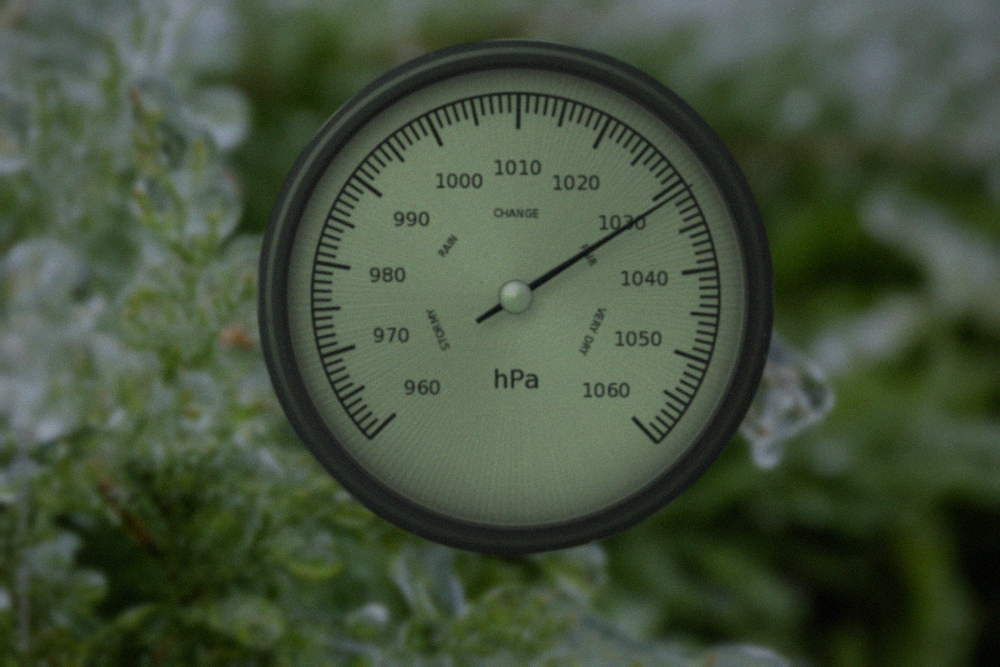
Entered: 1031; hPa
